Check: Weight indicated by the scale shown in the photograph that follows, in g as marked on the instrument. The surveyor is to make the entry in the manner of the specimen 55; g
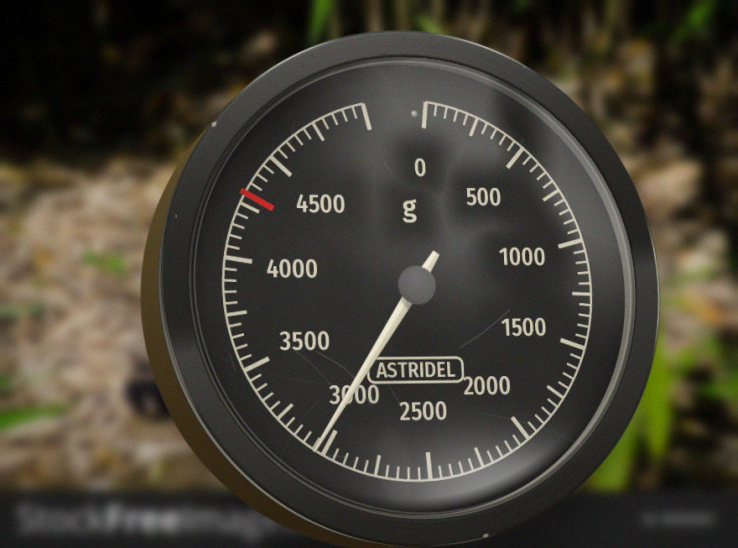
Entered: 3050; g
